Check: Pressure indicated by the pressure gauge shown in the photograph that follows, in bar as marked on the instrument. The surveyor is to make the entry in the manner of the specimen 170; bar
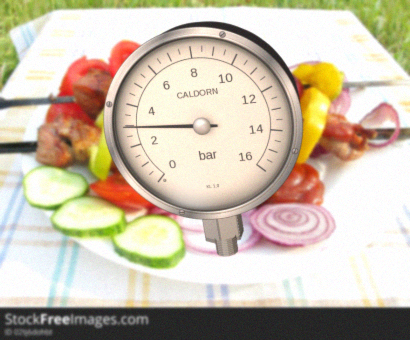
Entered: 3; bar
